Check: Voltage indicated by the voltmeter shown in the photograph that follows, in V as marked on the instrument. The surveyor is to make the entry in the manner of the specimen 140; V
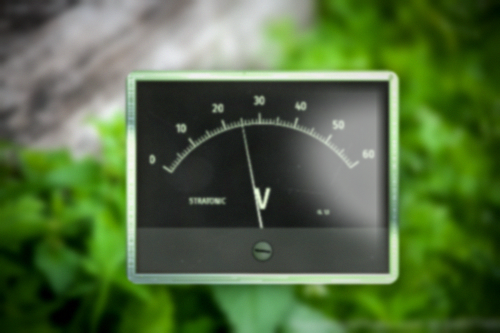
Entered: 25; V
